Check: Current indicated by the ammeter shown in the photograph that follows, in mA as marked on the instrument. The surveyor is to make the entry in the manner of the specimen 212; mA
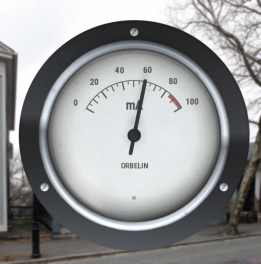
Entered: 60; mA
